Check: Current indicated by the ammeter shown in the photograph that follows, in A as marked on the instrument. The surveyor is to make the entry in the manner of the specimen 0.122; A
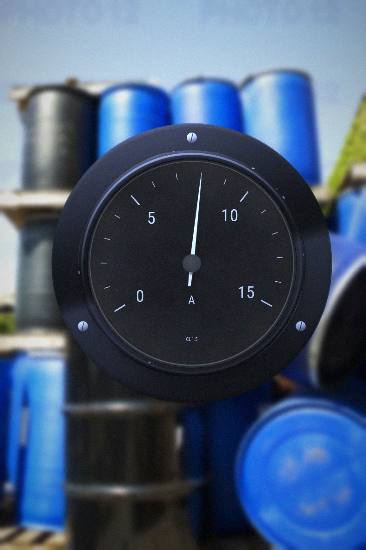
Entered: 8; A
